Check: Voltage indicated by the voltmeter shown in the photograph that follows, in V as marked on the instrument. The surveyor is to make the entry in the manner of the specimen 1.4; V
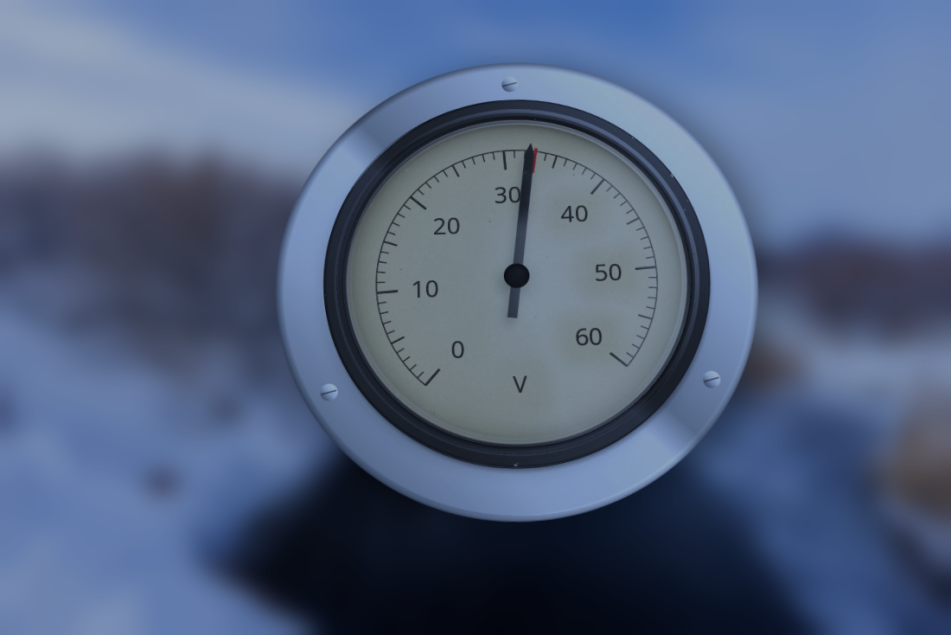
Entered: 32.5; V
